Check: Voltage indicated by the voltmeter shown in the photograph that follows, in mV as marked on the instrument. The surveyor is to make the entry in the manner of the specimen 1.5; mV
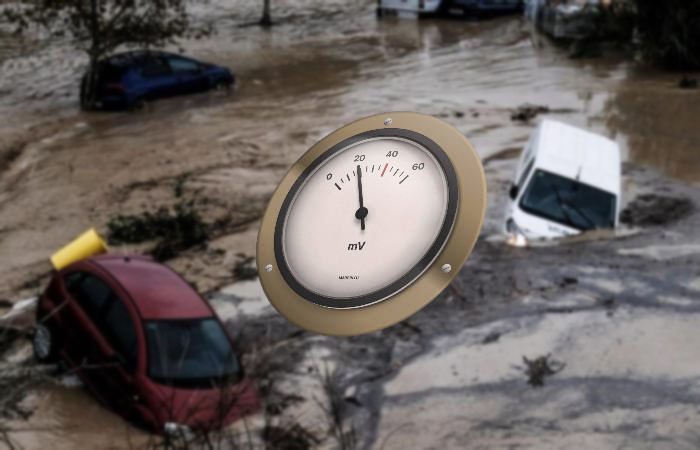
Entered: 20; mV
